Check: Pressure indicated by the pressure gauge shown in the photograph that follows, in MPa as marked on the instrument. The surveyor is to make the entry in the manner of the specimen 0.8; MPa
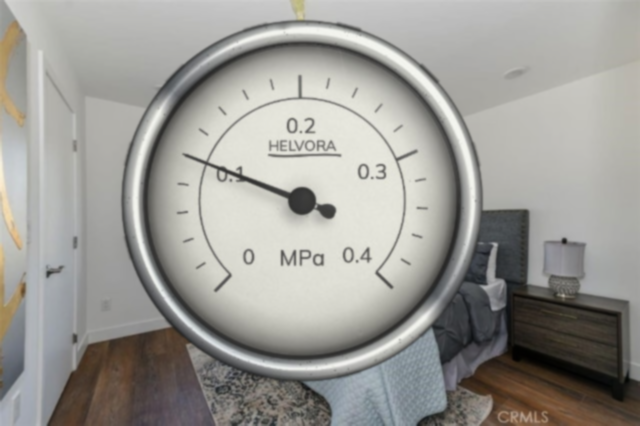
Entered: 0.1; MPa
